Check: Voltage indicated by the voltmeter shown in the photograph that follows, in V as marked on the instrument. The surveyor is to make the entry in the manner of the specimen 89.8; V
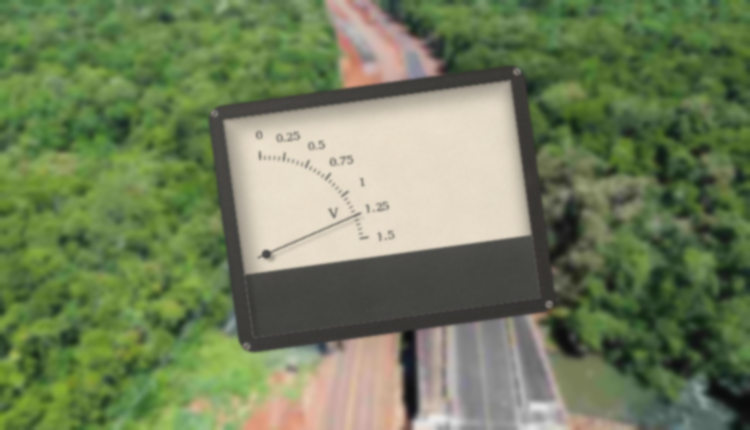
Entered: 1.25; V
